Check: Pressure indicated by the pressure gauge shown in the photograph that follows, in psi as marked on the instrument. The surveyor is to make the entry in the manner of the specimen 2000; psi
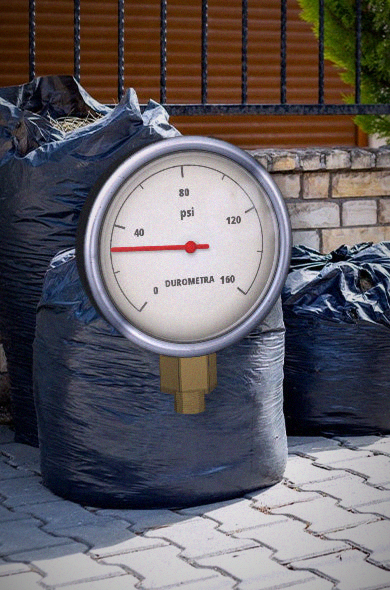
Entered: 30; psi
